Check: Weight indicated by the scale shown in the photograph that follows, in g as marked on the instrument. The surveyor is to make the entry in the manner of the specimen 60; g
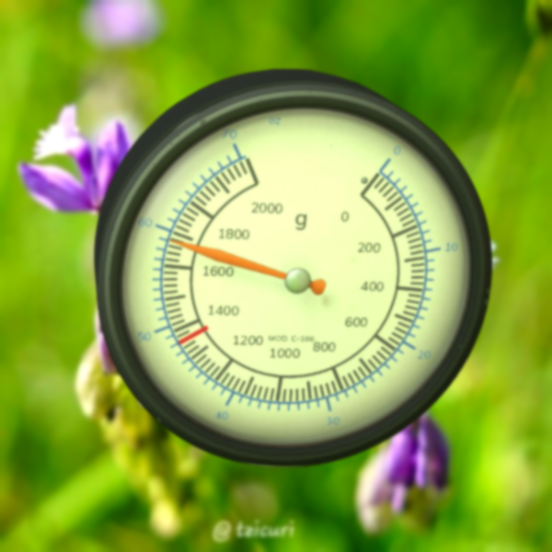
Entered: 1680; g
